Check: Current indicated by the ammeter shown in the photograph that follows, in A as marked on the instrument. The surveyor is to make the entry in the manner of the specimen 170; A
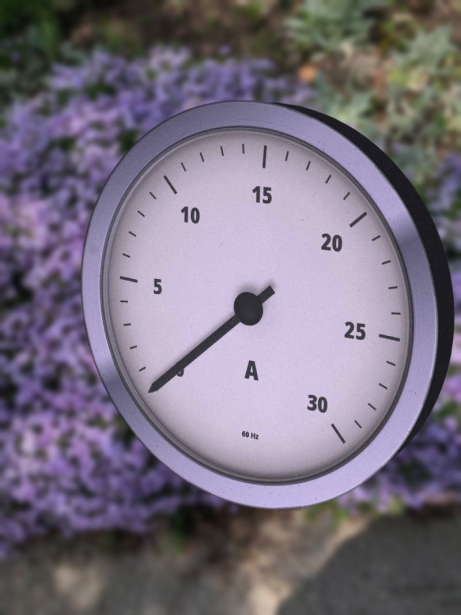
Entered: 0; A
